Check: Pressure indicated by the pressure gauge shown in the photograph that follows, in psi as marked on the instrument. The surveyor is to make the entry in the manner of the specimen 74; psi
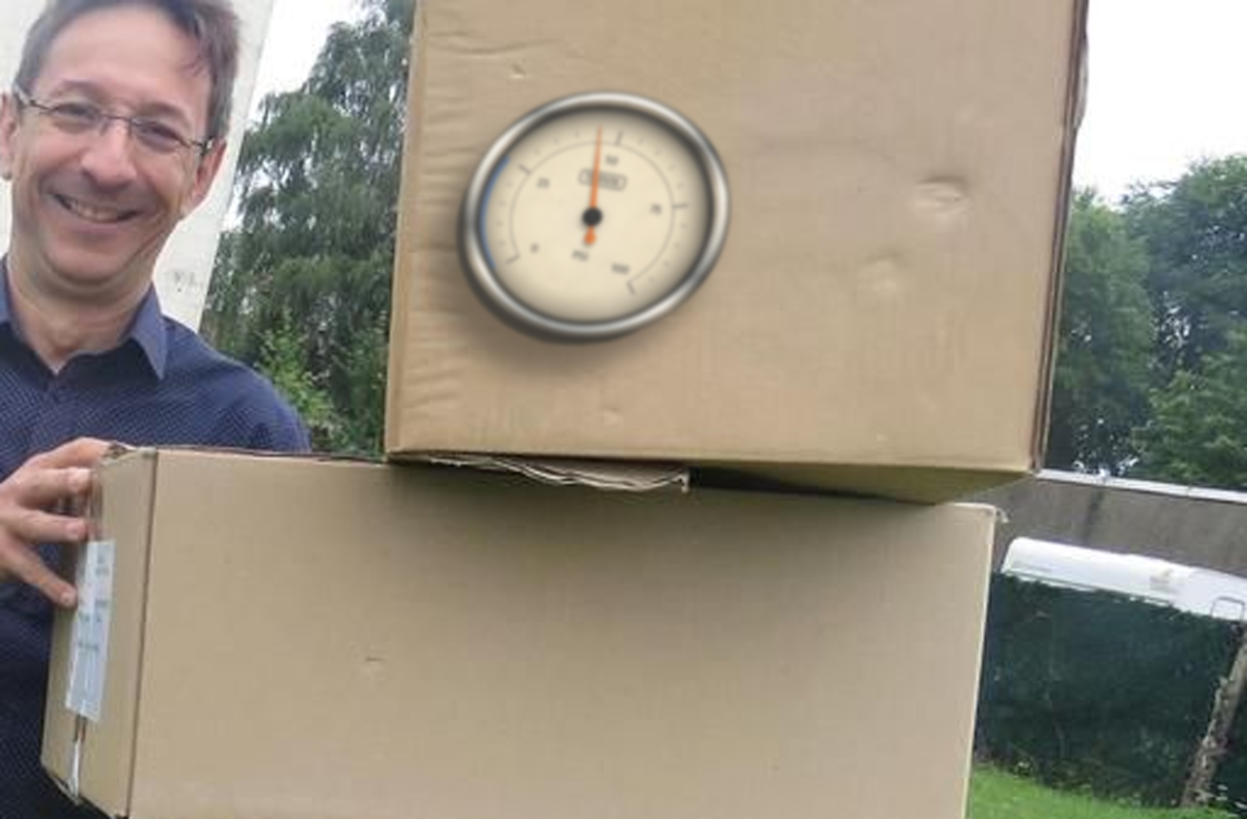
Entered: 45; psi
